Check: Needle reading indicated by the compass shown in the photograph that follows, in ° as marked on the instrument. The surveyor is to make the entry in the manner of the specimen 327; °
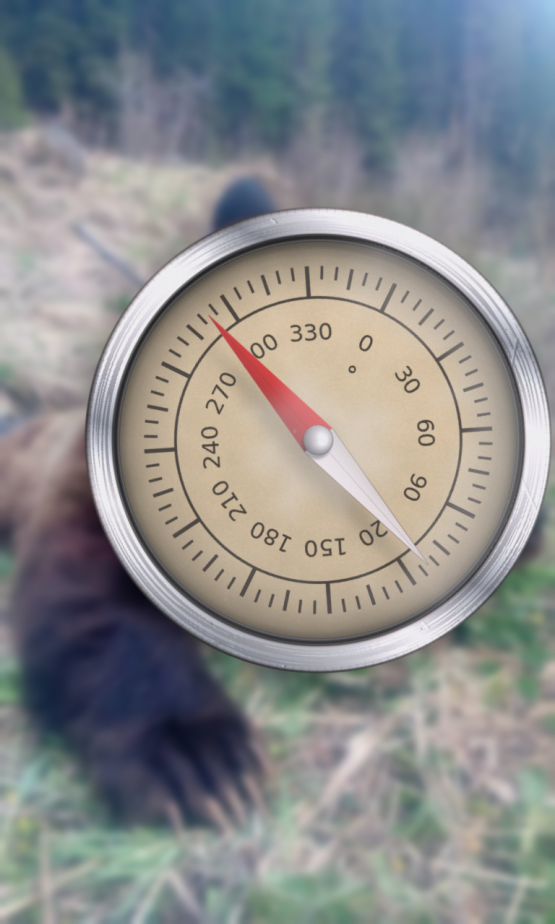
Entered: 292.5; °
